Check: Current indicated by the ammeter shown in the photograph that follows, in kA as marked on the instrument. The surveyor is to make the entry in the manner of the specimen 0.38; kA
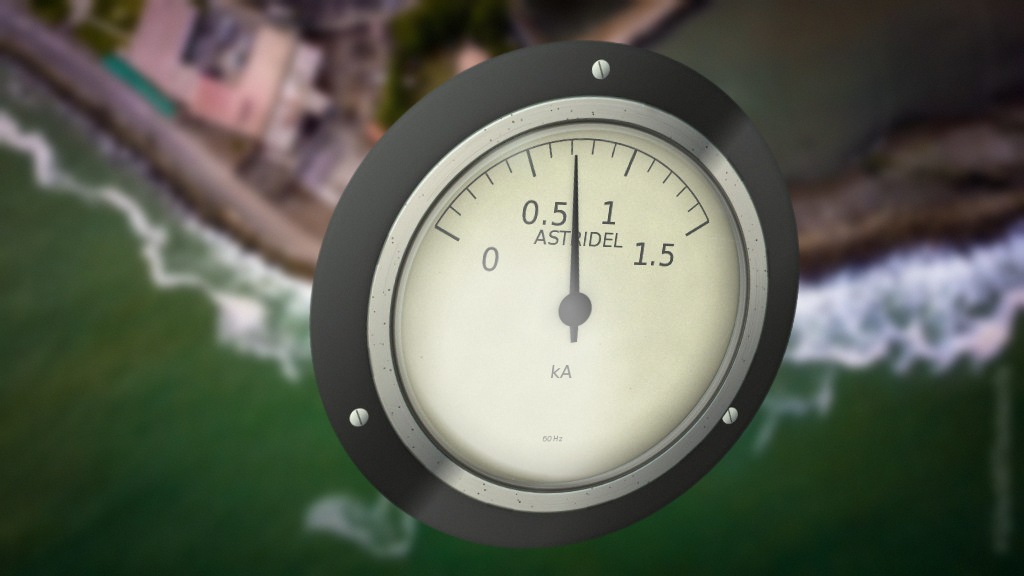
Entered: 0.7; kA
